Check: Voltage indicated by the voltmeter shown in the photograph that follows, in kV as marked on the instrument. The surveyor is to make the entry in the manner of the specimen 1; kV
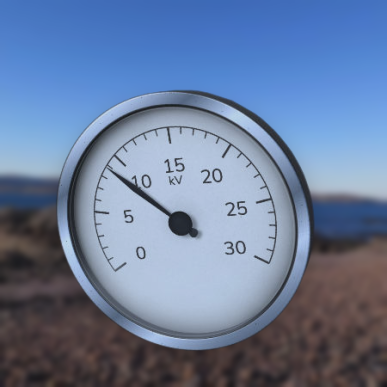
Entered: 9; kV
